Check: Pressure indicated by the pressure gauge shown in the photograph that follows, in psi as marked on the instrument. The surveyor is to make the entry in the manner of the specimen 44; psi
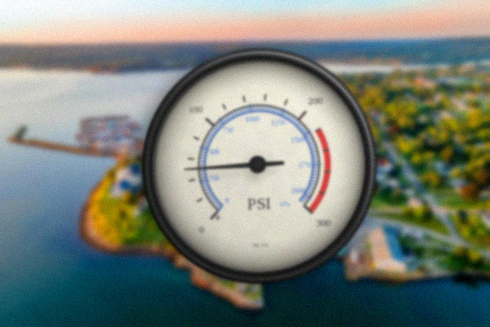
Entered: 50; psi
